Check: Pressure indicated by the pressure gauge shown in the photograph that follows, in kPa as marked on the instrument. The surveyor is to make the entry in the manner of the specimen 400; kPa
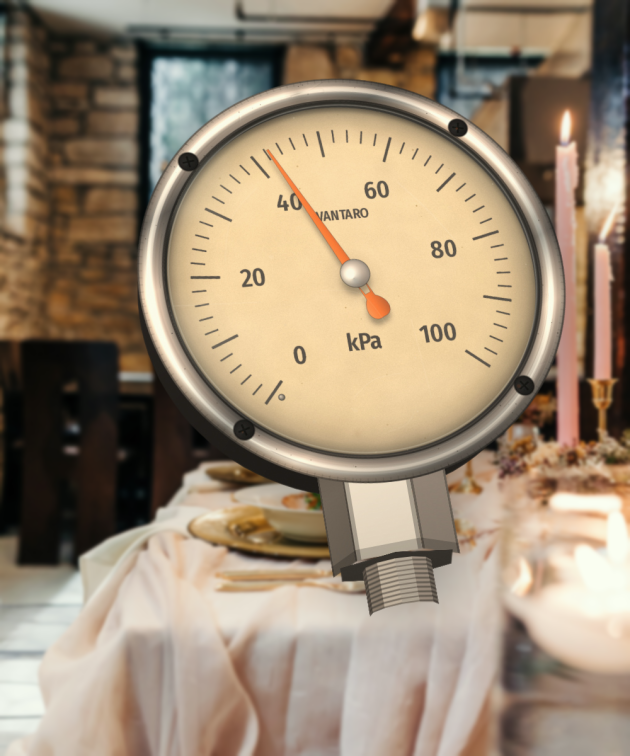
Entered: 42; kPa
